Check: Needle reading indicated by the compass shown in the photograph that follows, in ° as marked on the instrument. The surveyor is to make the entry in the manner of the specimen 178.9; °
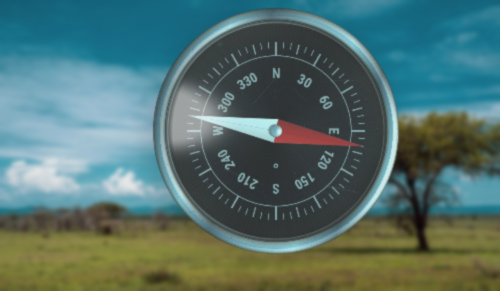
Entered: 100; °
